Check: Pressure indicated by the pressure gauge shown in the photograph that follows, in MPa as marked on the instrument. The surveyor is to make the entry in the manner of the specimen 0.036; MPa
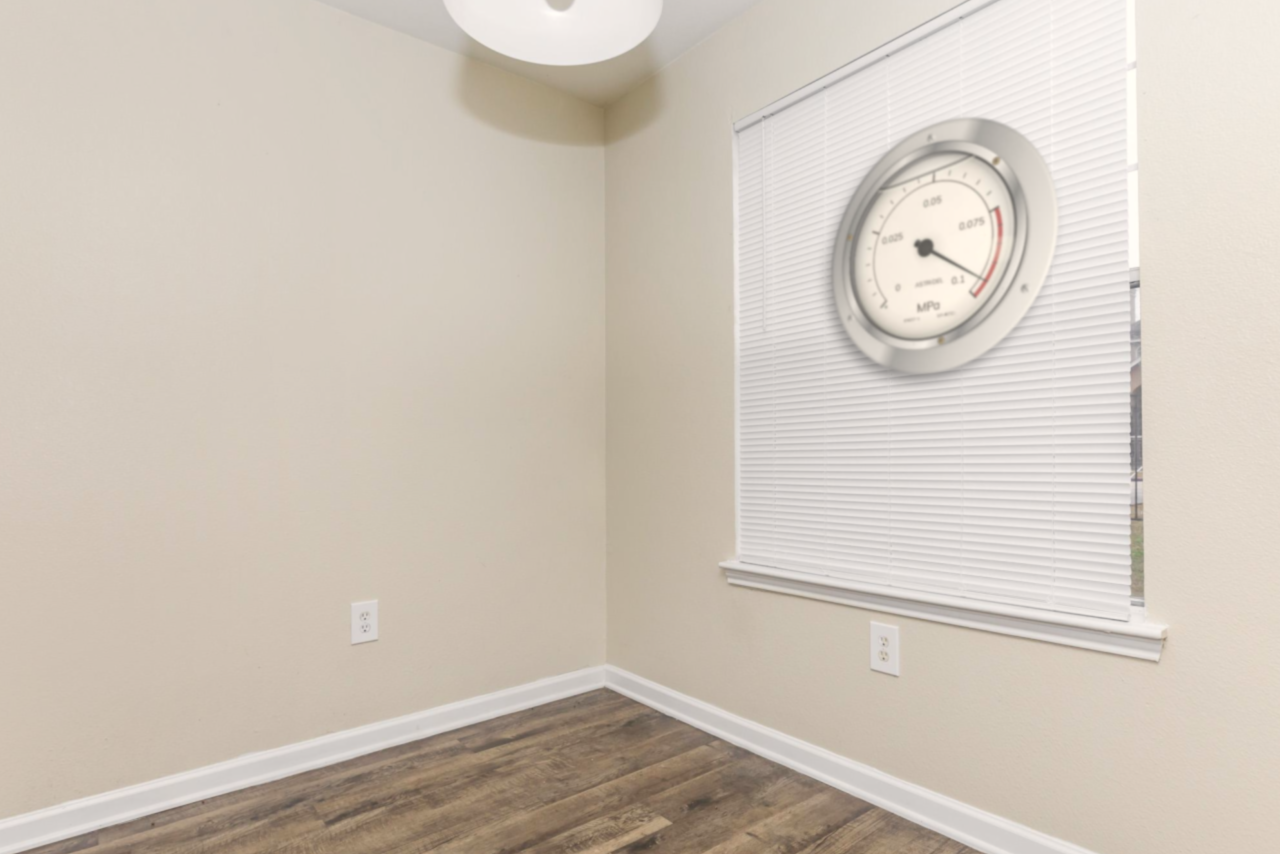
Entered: 0.095; MPa
